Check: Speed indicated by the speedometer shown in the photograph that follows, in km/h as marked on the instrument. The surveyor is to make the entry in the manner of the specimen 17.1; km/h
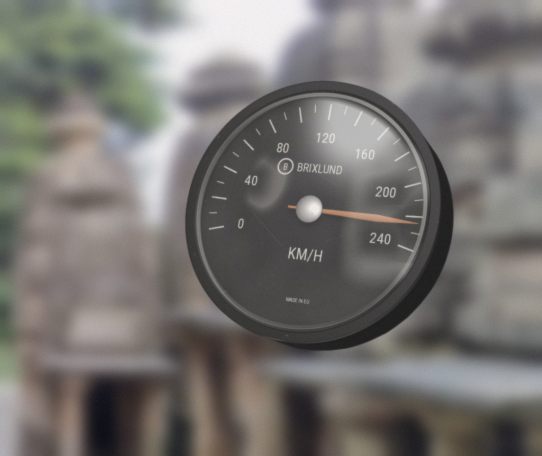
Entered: 225; km/h
